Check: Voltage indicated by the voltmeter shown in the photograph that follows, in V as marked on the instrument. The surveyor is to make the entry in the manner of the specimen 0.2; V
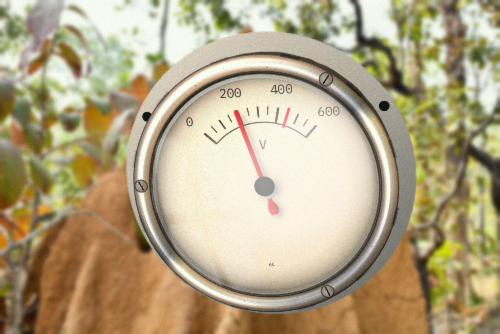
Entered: 200; V
